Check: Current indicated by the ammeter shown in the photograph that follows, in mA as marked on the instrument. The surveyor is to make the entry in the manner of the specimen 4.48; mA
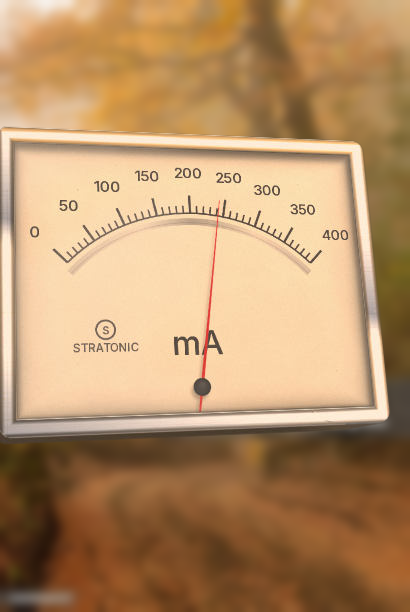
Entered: 240; mA
